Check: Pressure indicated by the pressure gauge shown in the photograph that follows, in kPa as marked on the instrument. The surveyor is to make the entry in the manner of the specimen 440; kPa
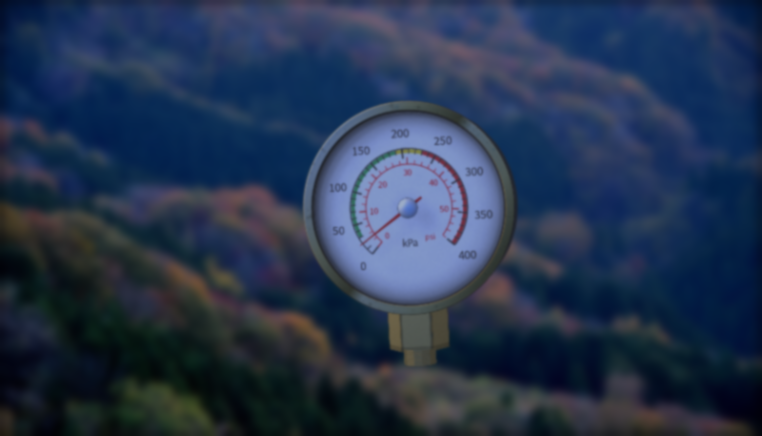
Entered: 20; kPa
